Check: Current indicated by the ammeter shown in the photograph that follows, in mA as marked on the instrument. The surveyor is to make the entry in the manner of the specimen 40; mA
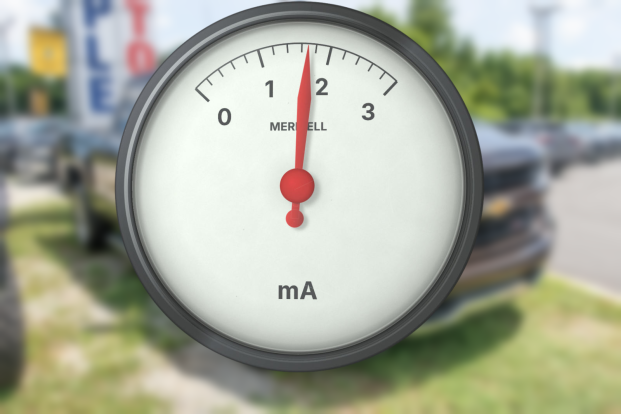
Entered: 1.7; mA
